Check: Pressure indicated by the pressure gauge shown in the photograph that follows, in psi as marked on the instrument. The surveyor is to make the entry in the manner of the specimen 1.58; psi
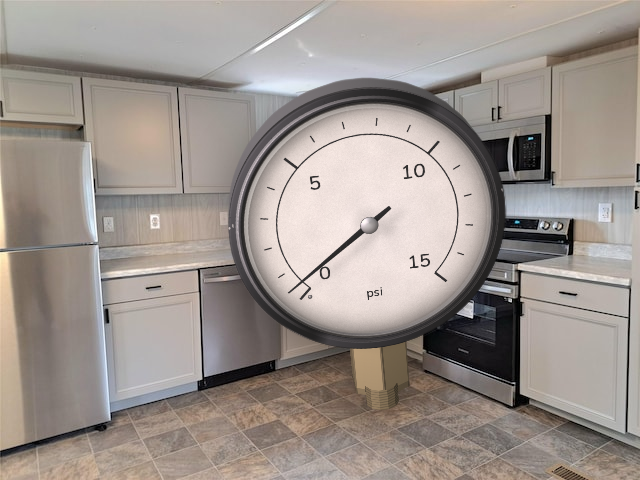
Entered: 0.5; psi
